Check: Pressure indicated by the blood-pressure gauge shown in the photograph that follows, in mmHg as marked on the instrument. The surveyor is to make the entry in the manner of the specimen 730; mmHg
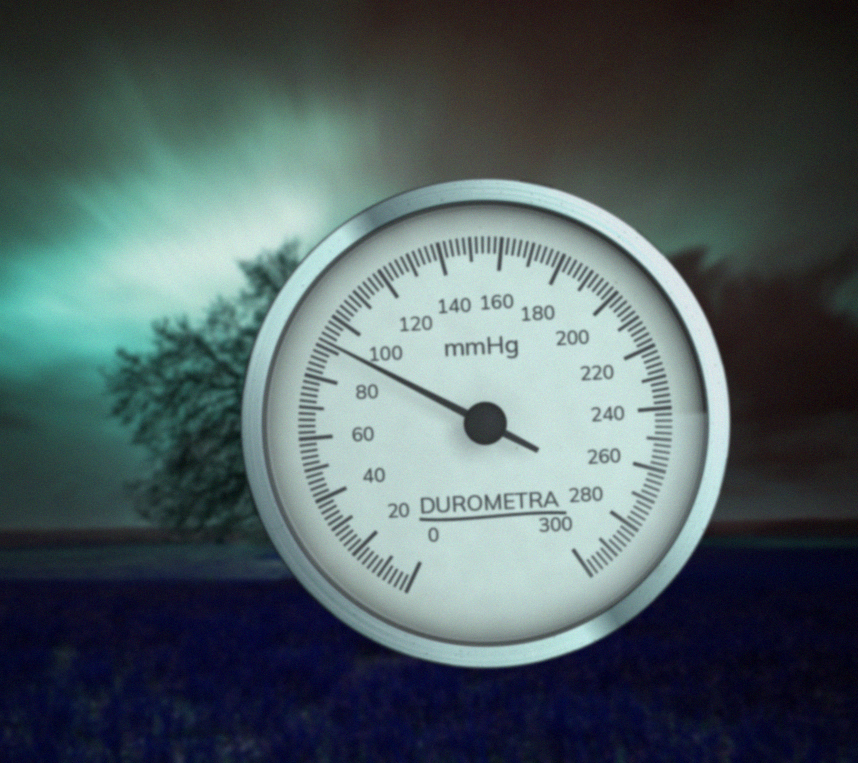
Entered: 92; mmHg
